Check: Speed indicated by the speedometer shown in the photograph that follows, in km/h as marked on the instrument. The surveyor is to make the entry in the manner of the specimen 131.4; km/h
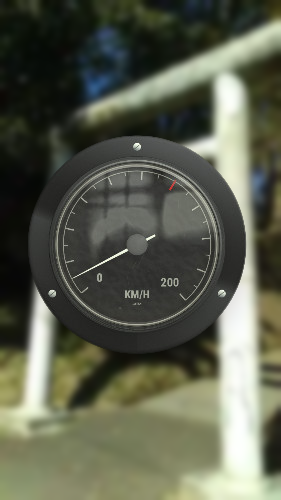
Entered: 10; km/h
